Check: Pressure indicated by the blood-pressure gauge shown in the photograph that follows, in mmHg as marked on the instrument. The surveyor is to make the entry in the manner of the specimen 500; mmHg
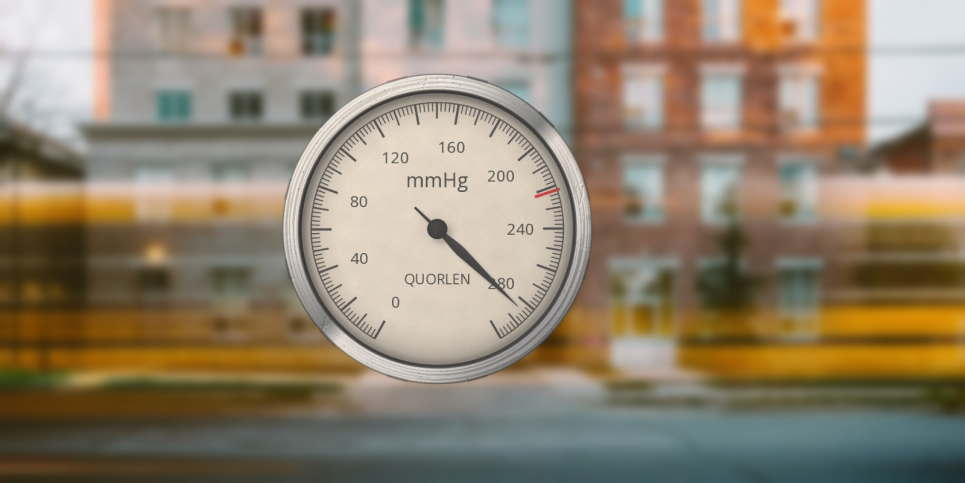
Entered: 284; mmHg
